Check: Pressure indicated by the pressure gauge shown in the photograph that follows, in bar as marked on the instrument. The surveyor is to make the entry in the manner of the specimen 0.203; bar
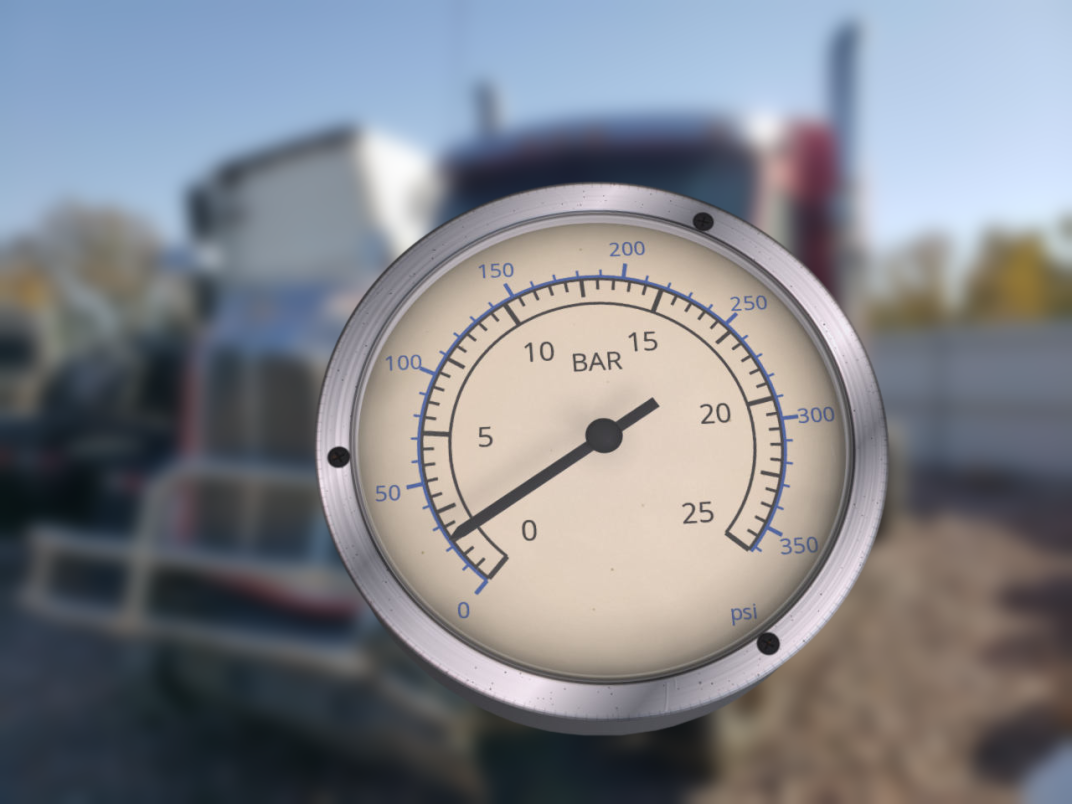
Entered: 1.5; bar
